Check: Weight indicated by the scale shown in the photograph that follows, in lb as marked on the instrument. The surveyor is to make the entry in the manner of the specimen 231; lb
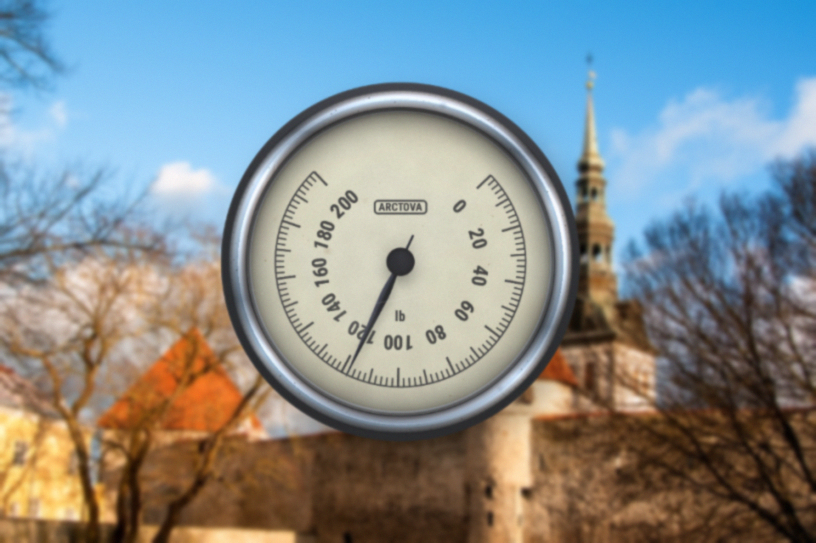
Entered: 118; lb
